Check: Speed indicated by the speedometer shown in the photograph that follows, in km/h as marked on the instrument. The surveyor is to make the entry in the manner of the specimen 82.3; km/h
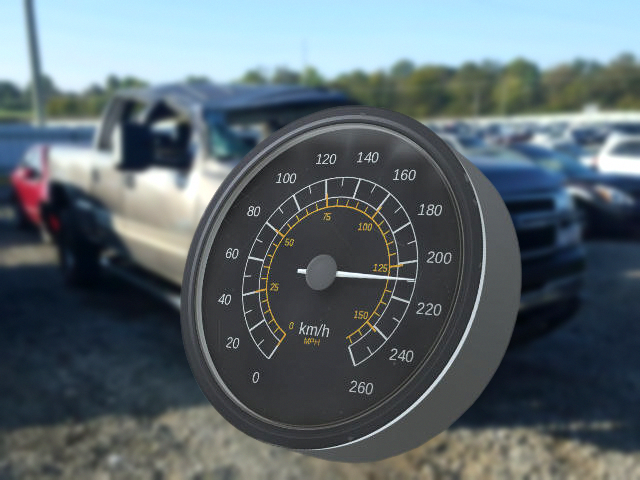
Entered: 210; km/h
